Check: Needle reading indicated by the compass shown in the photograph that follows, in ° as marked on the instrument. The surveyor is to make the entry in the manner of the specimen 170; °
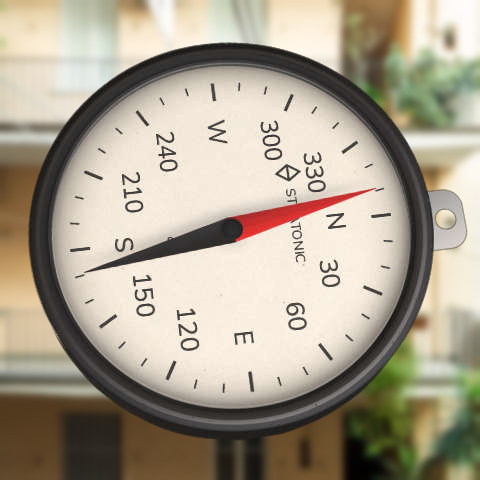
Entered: 350; °
